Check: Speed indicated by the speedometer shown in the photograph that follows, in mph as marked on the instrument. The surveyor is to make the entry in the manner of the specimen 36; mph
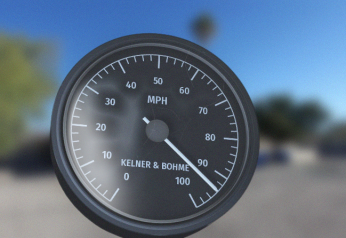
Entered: 94; mph
